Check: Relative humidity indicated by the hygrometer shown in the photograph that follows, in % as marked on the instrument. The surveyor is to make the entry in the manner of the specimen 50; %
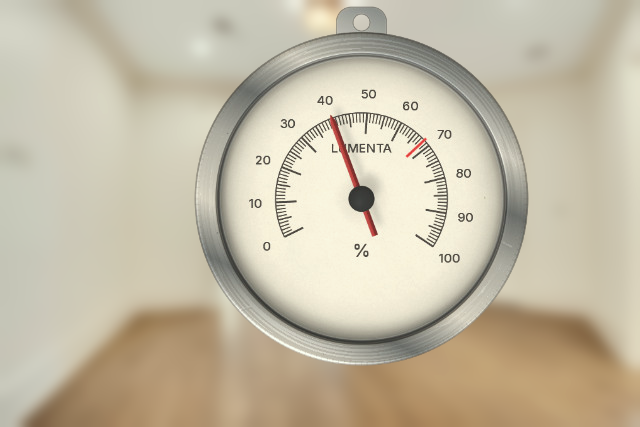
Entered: 40; %
